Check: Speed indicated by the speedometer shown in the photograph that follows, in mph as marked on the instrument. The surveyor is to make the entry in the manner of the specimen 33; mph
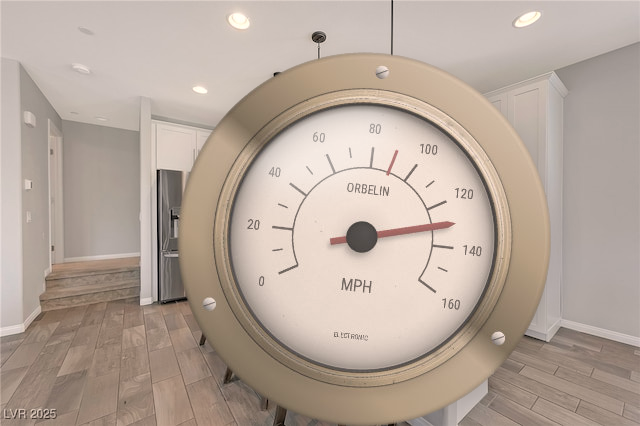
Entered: 130; mph
